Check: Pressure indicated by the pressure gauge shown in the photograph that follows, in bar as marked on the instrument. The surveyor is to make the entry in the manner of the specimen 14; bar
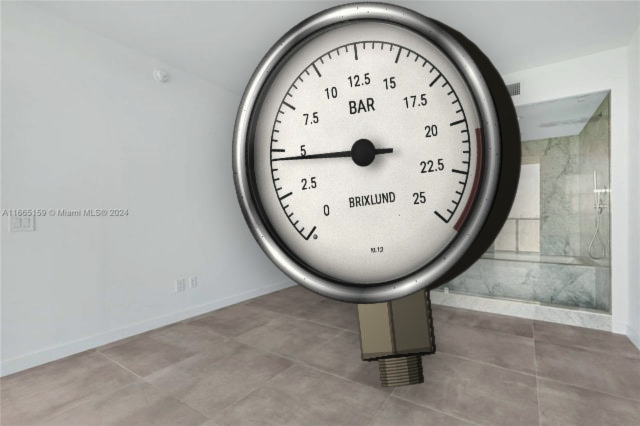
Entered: 4.5; bar
